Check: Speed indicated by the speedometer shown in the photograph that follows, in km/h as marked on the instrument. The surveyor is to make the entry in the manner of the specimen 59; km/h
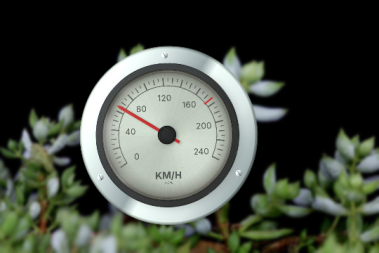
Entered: 65; km/h
